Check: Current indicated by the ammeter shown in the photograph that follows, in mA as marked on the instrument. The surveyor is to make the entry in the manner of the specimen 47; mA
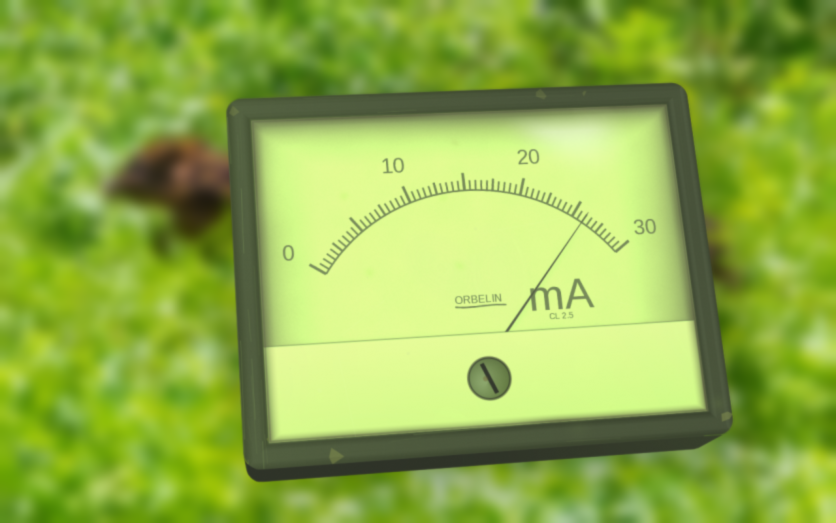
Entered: 26; mA
